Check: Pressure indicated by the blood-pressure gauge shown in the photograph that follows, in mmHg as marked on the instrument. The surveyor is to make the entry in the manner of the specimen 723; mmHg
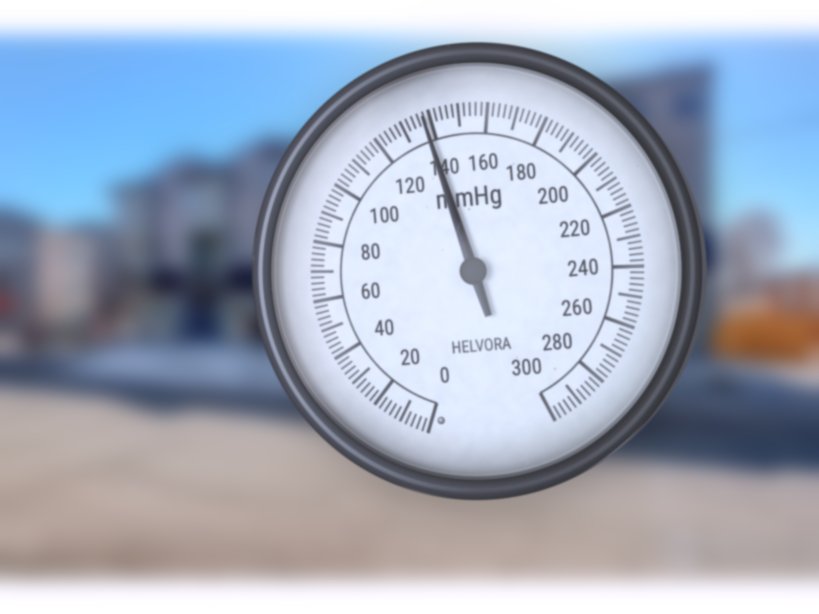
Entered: 138; mmHg
